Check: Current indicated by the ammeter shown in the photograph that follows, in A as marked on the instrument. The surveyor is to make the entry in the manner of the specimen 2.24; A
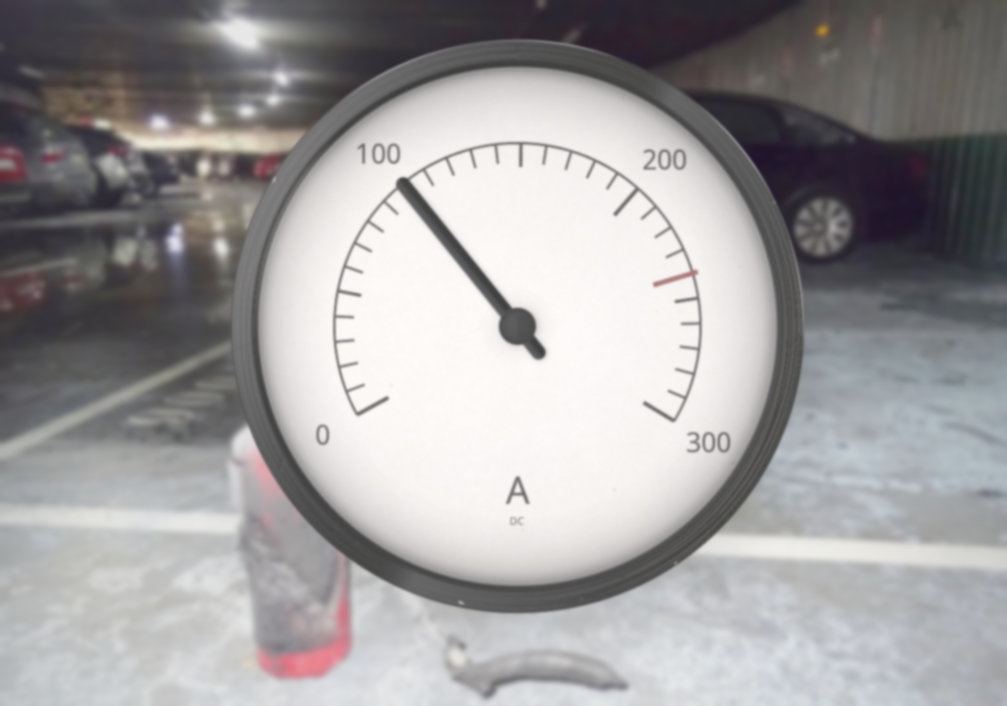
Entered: 100; A
